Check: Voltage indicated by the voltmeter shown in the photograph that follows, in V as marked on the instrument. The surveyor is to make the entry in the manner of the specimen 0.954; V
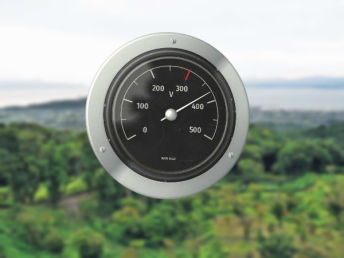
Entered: 375; V
